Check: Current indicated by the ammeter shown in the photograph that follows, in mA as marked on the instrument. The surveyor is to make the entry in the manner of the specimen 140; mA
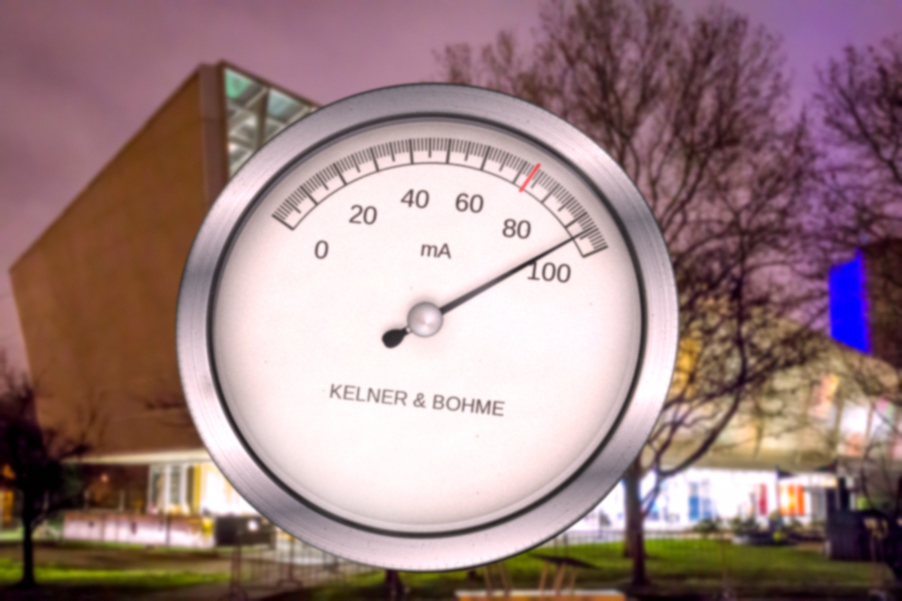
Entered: 95; mA
